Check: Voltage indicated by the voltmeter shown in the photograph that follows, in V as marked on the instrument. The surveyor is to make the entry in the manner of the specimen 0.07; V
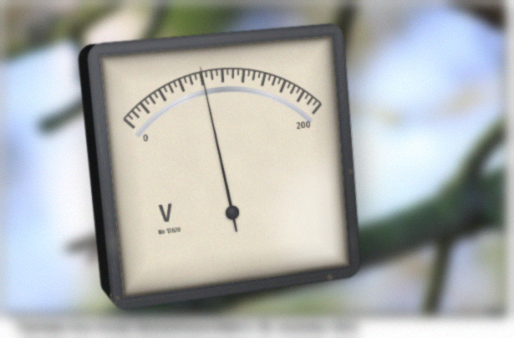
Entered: 80; V
